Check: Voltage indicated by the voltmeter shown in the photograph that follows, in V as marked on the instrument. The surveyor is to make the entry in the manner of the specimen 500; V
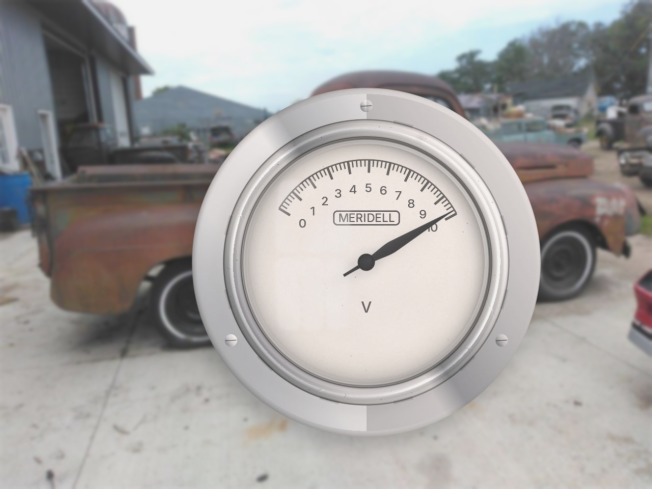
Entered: 9.8; V
